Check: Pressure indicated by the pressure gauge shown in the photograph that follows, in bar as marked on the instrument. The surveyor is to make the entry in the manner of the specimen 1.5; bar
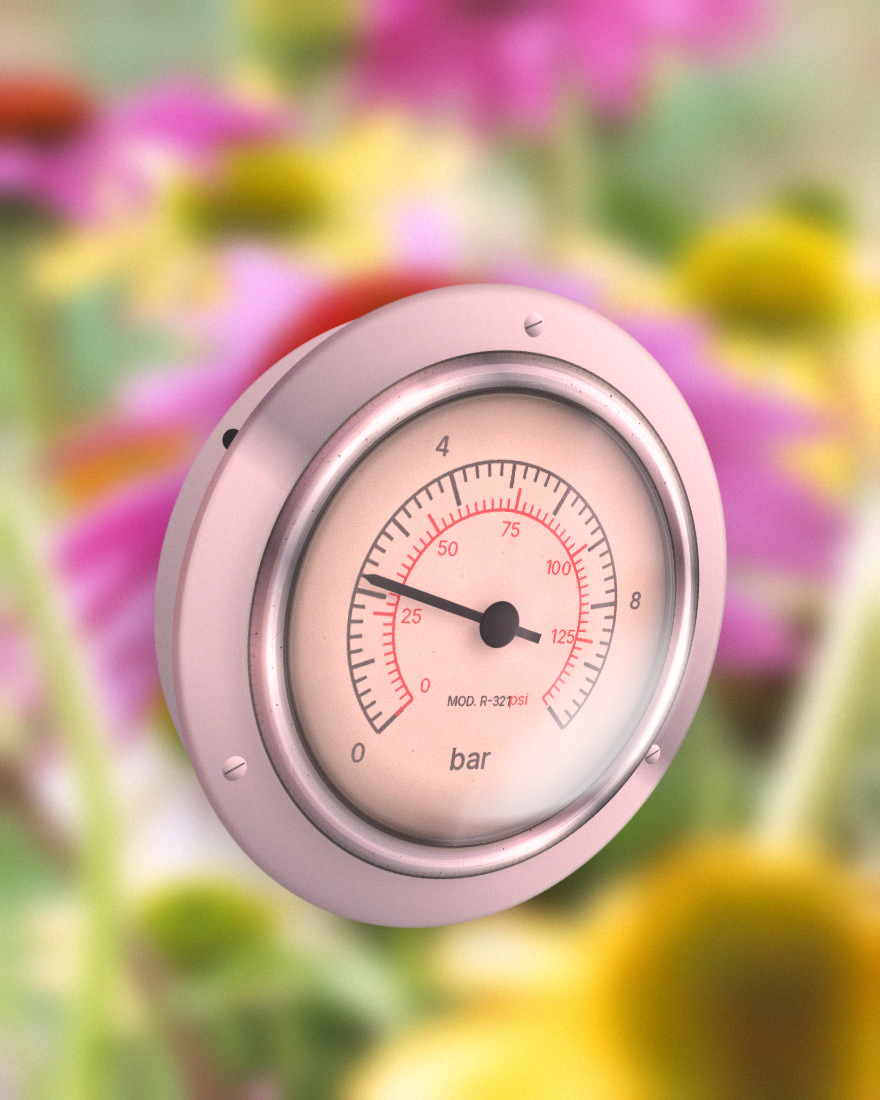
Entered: 2.2; bar
